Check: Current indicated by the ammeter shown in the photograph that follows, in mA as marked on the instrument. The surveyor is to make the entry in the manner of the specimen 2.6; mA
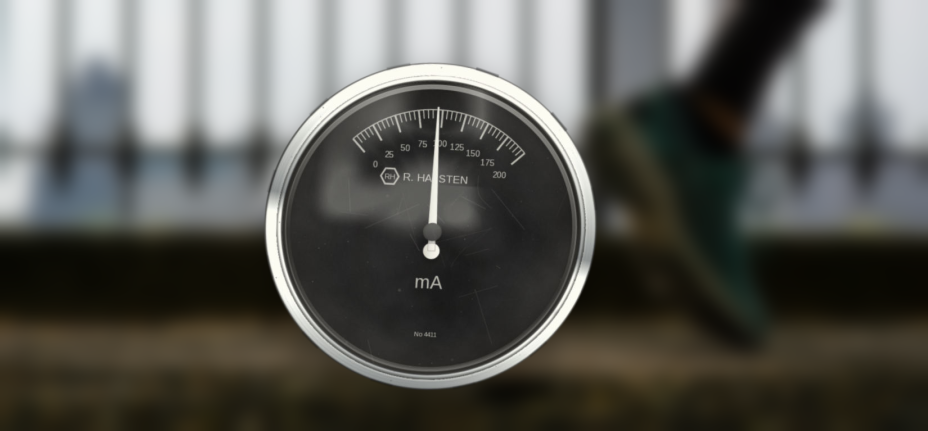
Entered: 95; mA
